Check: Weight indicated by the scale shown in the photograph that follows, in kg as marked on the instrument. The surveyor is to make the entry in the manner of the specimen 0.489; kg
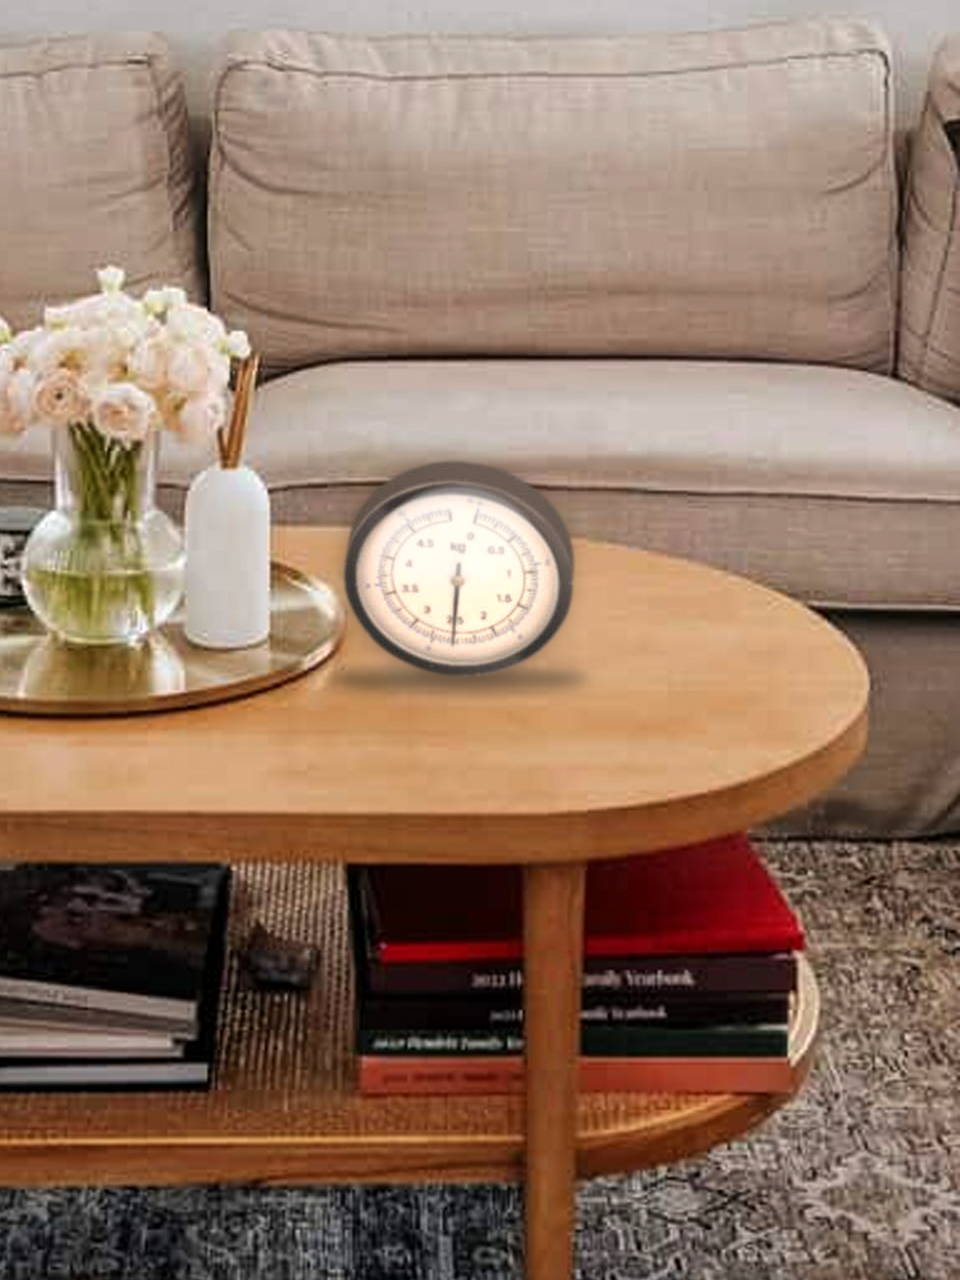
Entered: 2.5; kg
